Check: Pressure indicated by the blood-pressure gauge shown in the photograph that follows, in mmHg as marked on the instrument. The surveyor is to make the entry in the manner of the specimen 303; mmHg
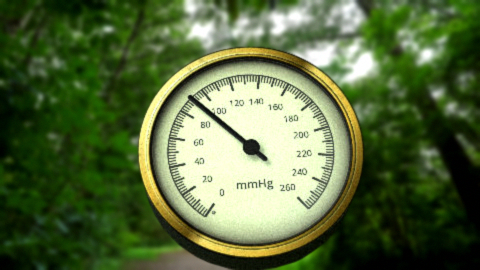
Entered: 90; mmHg
